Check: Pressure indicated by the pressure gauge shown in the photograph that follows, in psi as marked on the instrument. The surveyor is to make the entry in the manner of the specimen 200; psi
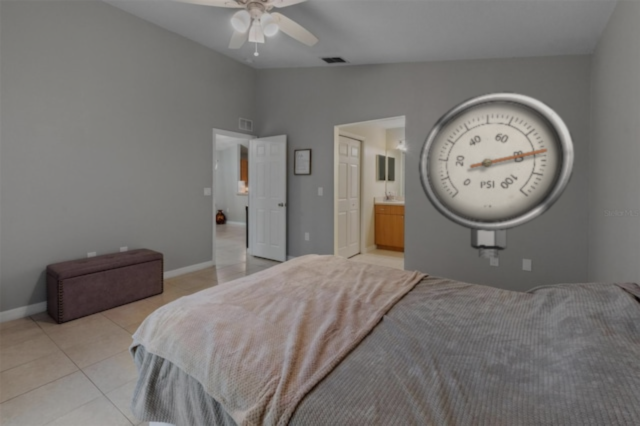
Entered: 80; psi
